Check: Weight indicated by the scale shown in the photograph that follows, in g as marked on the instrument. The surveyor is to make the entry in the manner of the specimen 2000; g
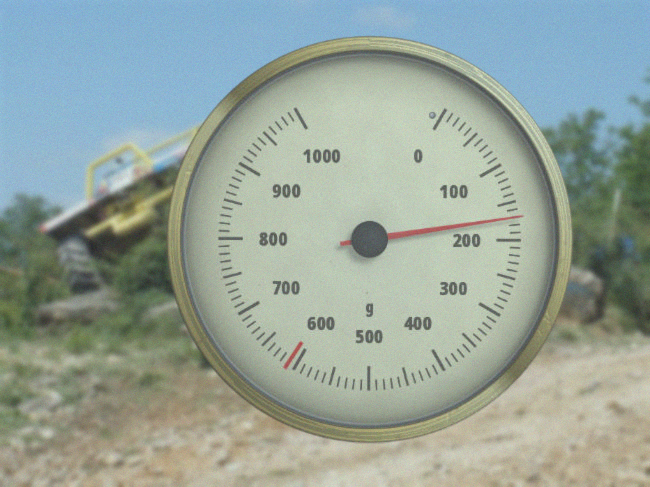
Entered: 170; g
